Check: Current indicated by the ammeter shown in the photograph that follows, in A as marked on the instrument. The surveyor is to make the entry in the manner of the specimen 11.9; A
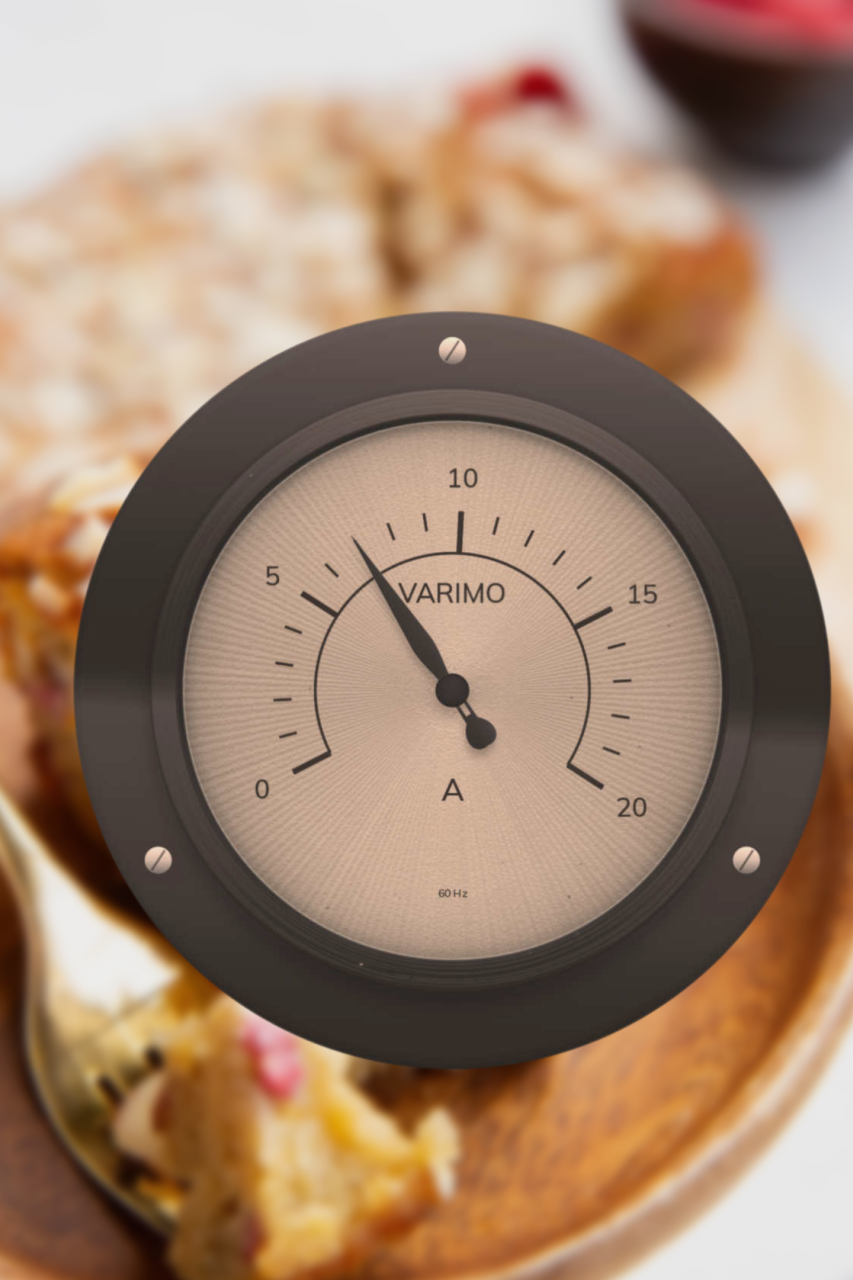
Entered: 7; A
